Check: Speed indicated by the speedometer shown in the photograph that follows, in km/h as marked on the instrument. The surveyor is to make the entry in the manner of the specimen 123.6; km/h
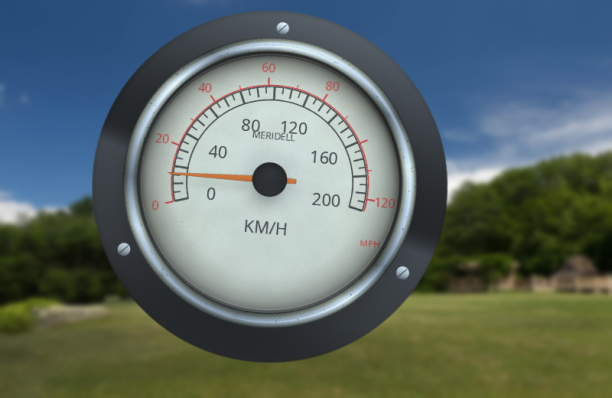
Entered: 15; km/h
